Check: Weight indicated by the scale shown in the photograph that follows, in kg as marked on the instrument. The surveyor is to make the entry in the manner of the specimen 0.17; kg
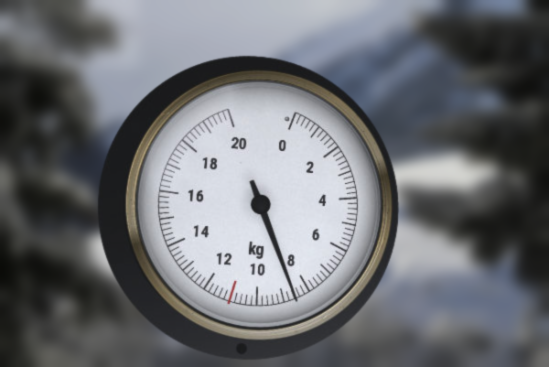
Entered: 8.6; kg
